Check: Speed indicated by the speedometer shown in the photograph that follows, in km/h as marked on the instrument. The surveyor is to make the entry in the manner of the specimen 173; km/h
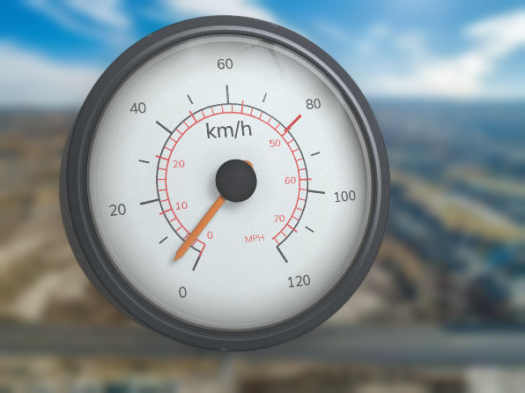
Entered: 5; km/h
